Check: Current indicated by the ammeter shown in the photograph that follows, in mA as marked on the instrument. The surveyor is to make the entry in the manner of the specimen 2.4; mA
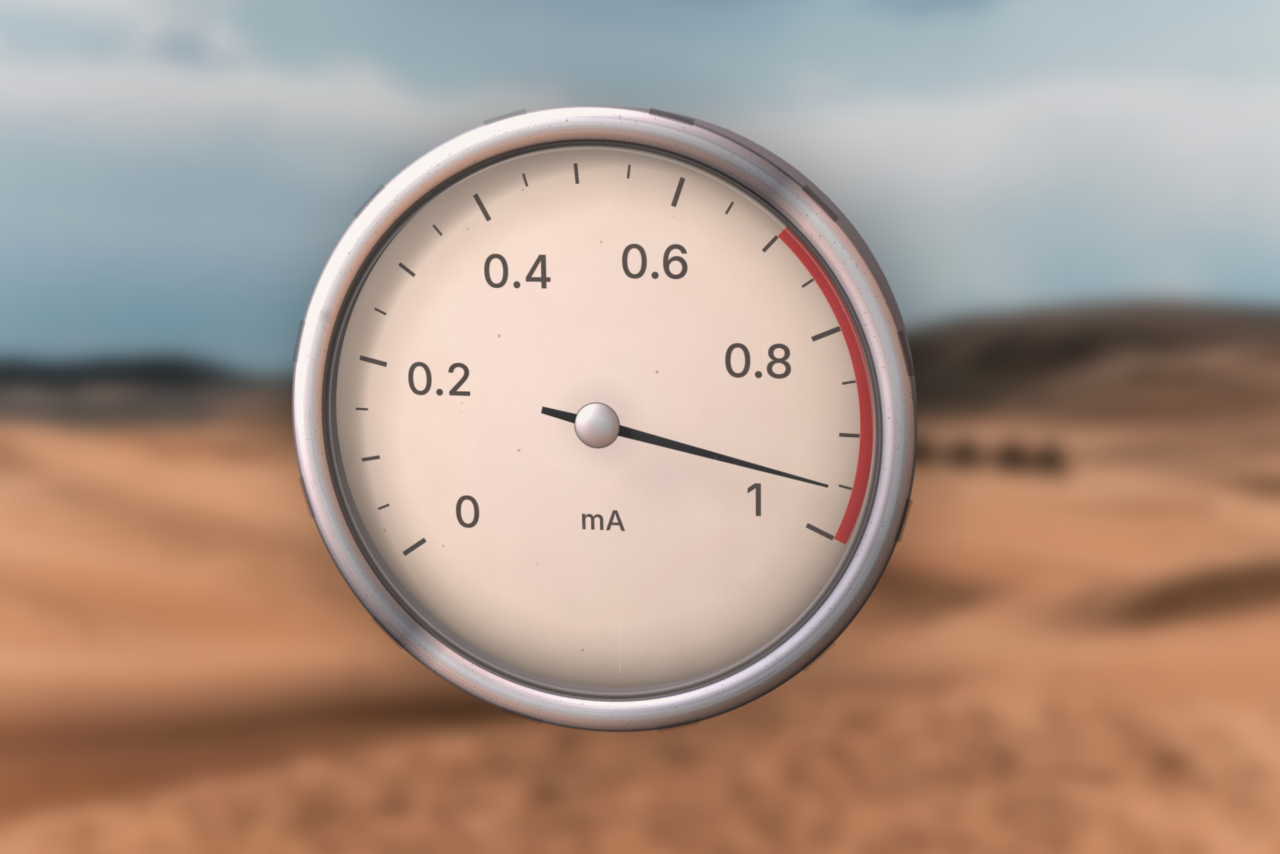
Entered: 0.95; mA
